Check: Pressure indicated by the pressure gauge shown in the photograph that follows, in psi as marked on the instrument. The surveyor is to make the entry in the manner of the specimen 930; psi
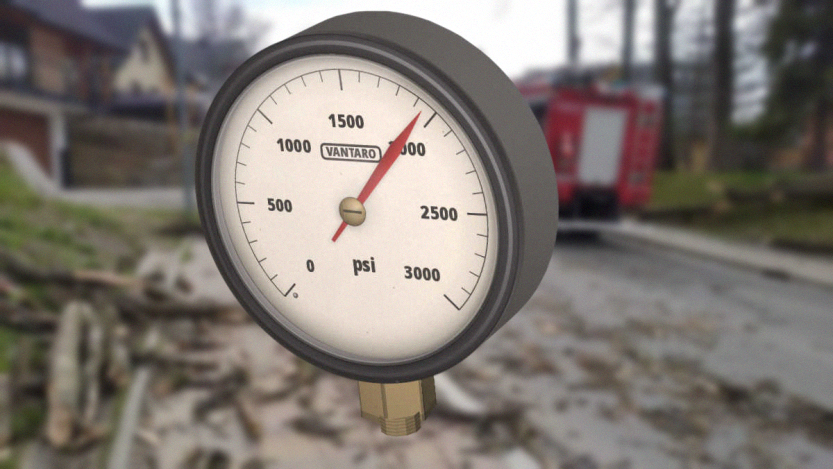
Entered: 1950; psi
